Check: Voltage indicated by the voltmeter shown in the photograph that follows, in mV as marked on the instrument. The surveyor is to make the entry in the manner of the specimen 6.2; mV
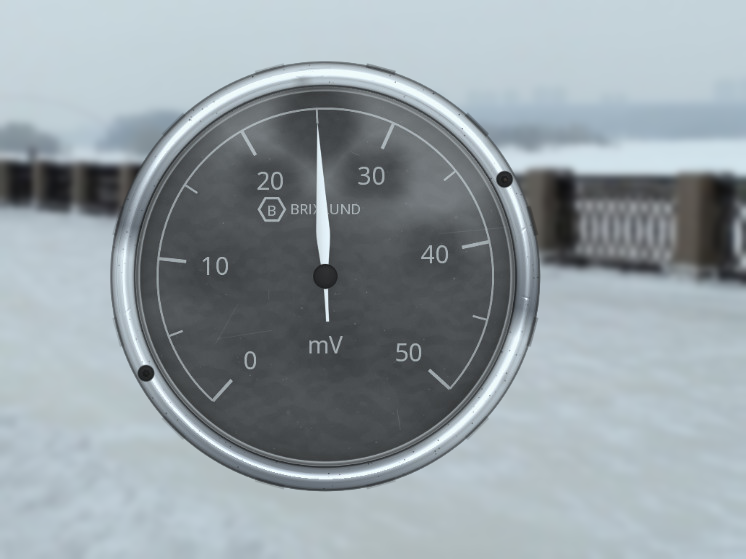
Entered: 25; mV
